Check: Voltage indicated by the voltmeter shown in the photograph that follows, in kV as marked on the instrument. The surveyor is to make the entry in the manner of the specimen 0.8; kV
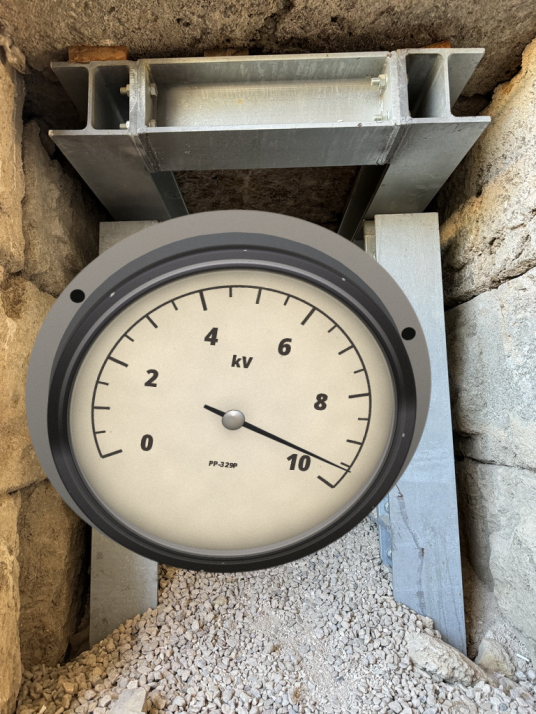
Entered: 9.5; kV
